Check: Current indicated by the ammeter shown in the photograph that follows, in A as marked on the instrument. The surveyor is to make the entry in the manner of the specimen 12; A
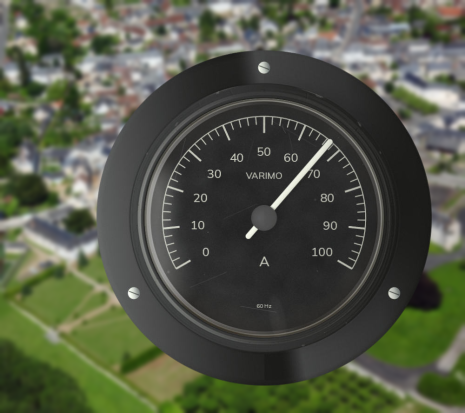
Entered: 67; A
